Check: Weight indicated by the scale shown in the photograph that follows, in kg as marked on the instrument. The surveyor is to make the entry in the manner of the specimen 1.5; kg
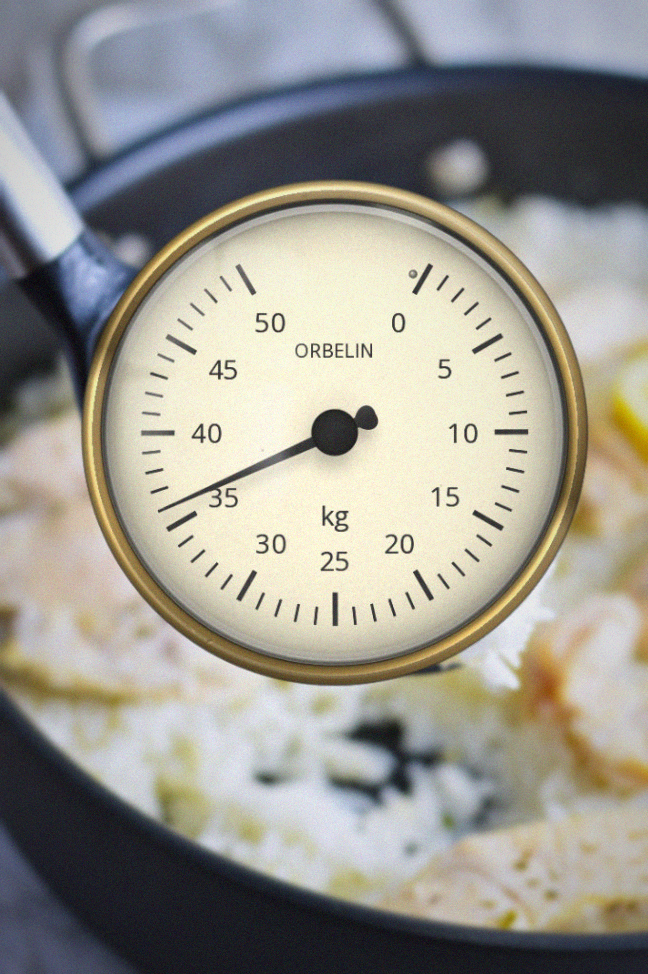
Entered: 36; kg
